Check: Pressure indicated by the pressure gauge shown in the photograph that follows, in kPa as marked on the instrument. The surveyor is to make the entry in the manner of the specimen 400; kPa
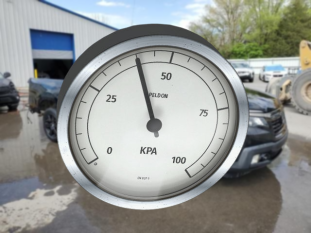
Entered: 40; kPa
